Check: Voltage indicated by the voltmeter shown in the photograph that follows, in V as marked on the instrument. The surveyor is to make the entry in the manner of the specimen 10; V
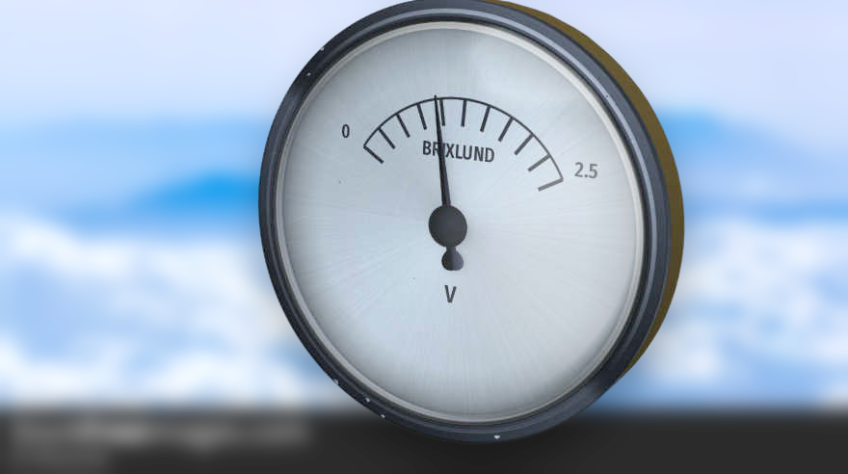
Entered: 1; V
